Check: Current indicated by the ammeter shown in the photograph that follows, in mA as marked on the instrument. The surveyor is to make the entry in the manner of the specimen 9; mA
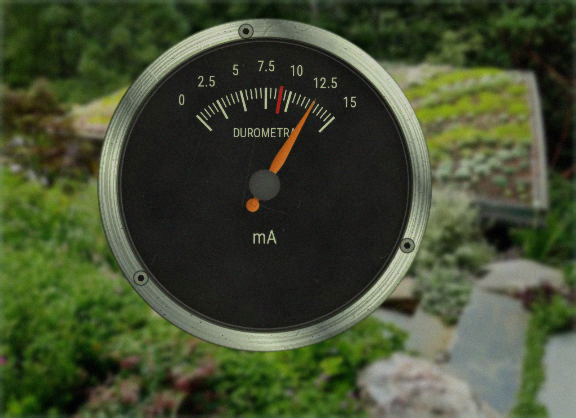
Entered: 12.5; mA
